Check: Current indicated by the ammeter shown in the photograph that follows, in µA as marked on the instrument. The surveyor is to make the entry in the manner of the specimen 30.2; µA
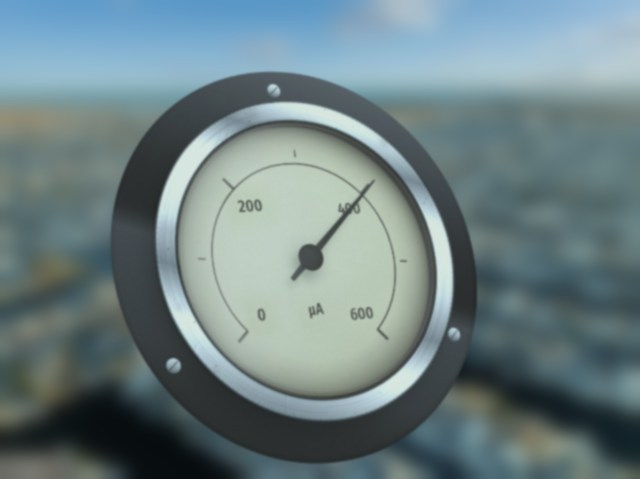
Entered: 400; µA
